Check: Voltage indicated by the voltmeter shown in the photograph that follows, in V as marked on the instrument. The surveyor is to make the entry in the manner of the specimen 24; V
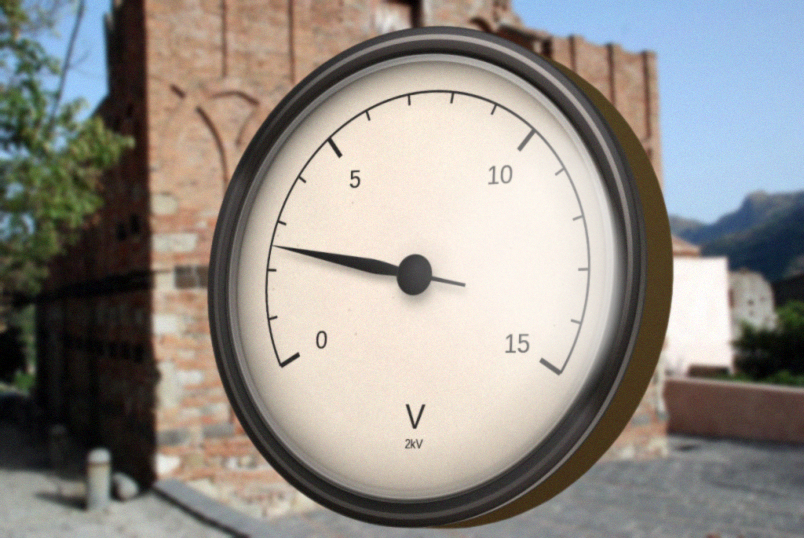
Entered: 2.5; V
